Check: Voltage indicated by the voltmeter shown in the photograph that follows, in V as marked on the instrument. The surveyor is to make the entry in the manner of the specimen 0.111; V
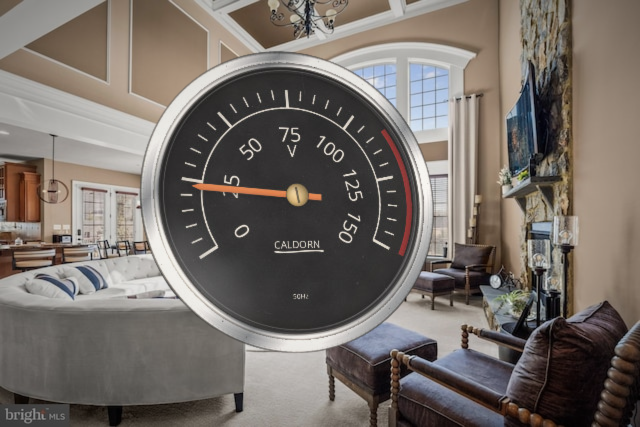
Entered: 22.5; V
